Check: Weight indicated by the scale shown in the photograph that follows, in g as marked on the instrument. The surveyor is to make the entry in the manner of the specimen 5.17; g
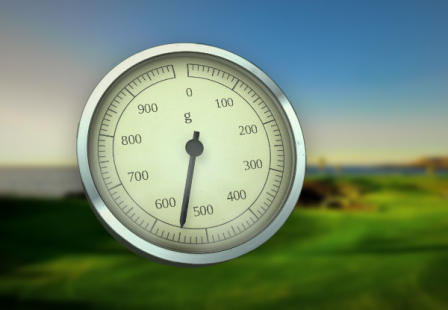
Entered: 550; g
